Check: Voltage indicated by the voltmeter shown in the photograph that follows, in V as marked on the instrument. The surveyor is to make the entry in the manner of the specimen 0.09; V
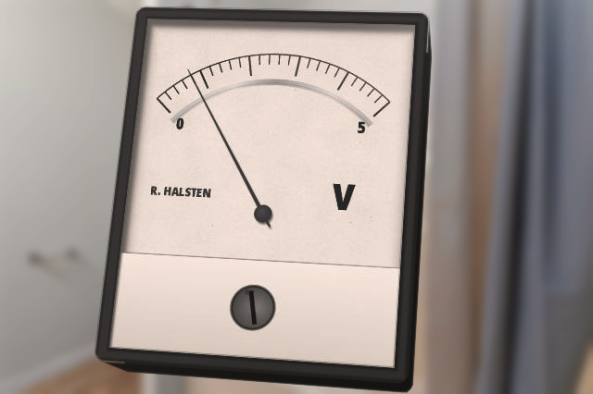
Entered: 0.8; V
